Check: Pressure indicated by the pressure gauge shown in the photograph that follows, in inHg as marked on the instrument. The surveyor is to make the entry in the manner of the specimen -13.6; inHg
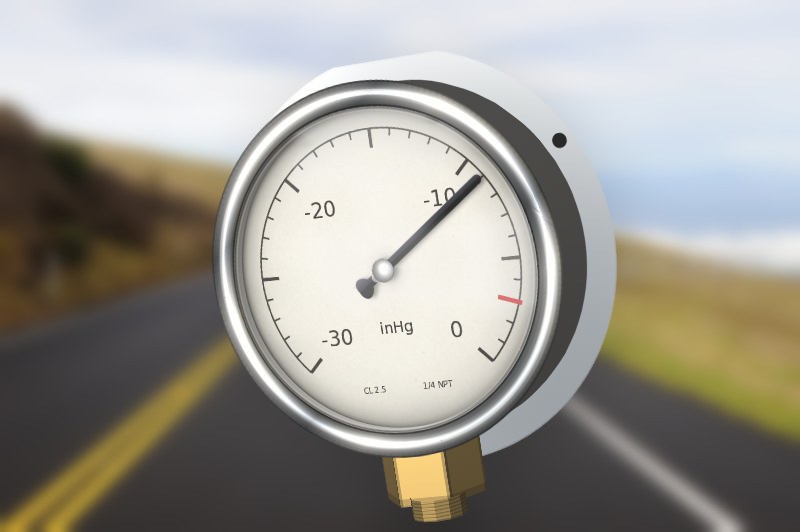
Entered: -9; inHg
